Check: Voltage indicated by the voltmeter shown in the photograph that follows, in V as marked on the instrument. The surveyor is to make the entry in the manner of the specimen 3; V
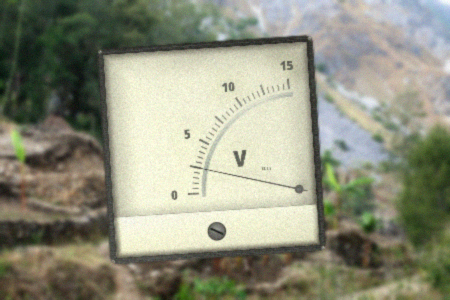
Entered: 2.5; V
